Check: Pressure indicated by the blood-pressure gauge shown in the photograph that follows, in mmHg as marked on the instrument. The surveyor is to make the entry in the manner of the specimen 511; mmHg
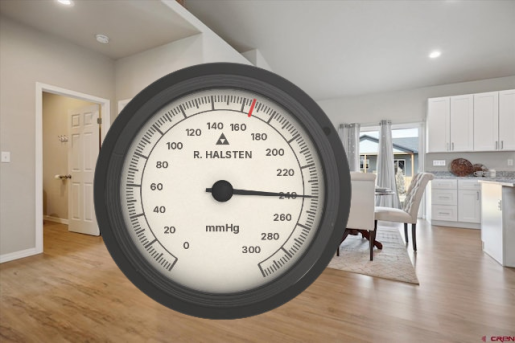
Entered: 240; mmHg
